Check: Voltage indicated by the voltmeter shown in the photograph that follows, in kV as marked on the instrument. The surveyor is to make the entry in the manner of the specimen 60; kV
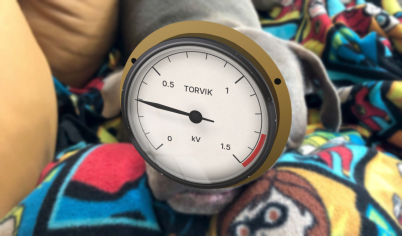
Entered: 0.3; kV
